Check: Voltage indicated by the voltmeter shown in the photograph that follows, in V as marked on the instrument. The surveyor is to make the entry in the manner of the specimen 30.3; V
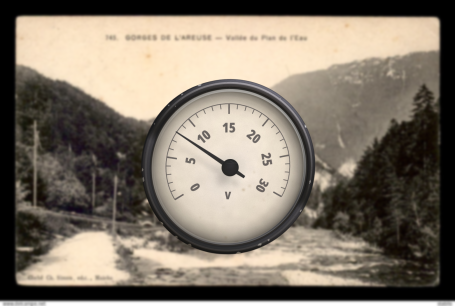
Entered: 8; V
